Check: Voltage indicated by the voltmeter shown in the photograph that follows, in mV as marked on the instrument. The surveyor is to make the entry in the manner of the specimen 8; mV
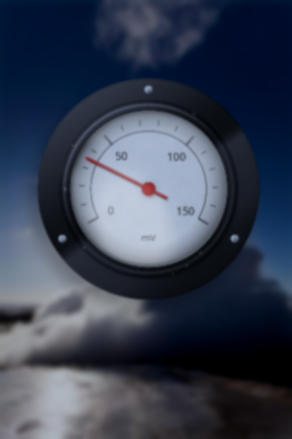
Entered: 35; mV
